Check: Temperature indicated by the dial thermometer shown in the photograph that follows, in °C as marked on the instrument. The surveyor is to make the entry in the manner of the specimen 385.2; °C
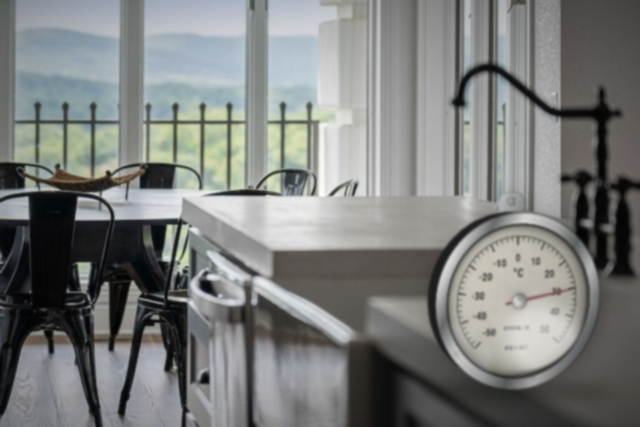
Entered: 30; °C
